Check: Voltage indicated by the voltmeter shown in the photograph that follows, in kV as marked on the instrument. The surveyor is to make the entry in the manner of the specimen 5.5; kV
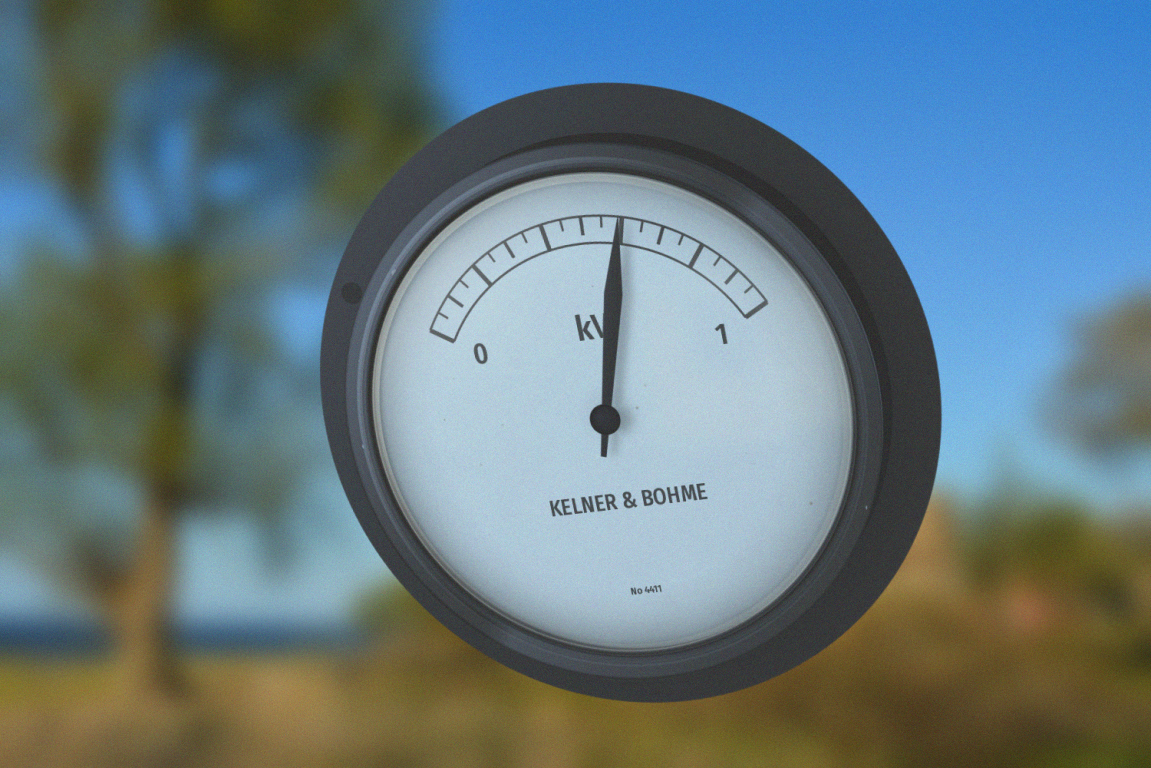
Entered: 0.6; kV
